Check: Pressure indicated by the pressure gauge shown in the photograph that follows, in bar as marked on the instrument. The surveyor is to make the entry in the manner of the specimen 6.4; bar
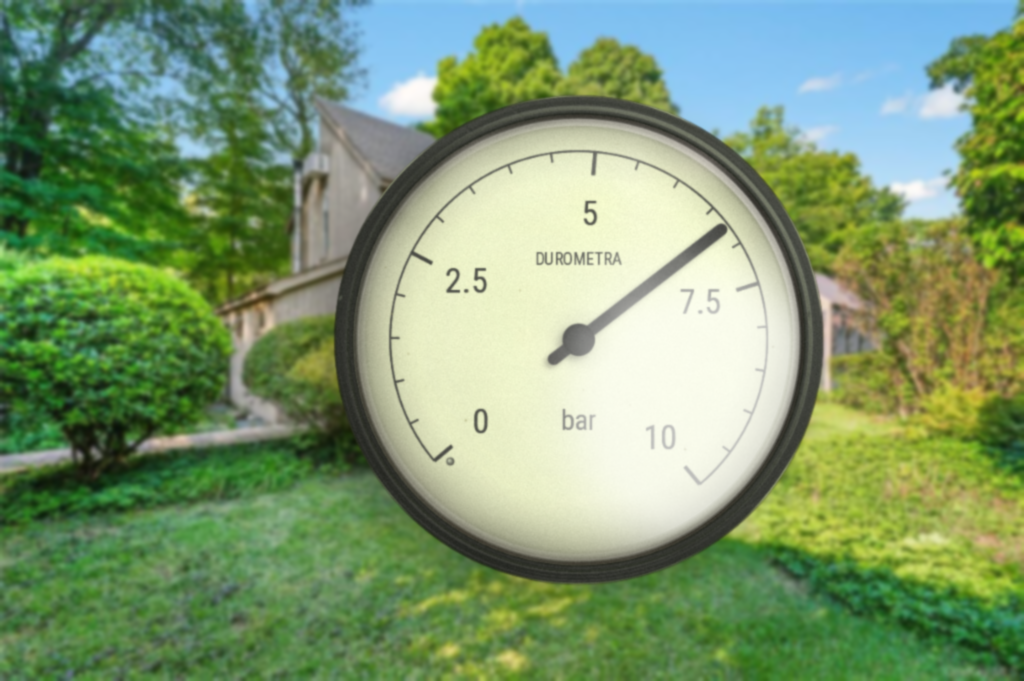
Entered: 6.75; bar
